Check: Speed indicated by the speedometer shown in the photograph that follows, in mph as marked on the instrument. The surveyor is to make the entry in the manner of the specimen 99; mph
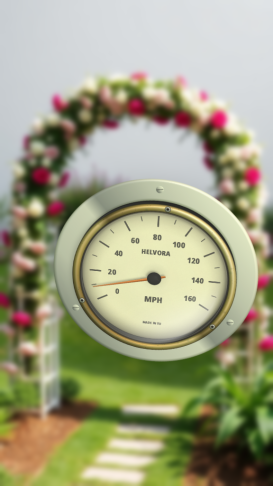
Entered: 10; mph
